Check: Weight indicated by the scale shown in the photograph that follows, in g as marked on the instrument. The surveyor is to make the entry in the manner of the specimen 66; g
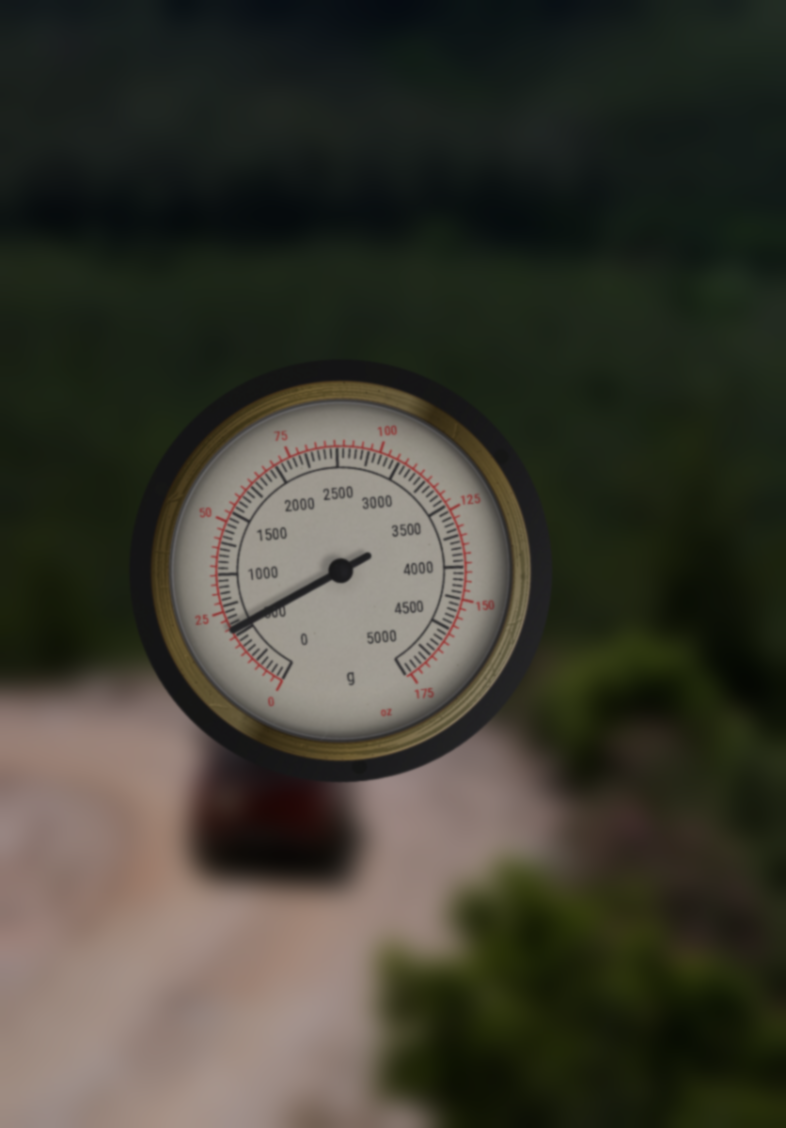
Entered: 550; g
